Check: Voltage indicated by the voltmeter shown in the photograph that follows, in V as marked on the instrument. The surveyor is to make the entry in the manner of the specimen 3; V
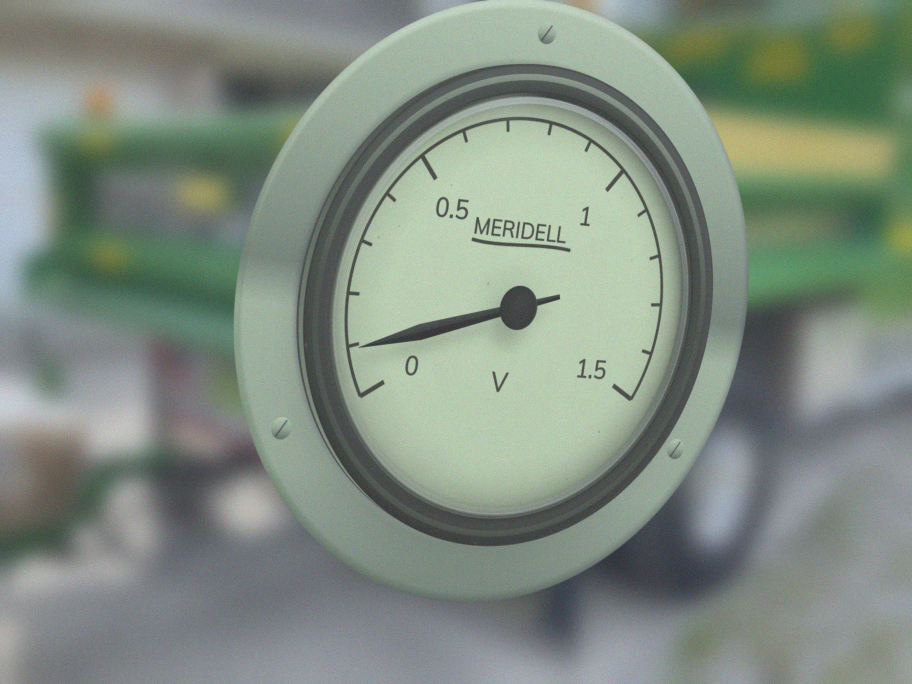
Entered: 0.1; V
